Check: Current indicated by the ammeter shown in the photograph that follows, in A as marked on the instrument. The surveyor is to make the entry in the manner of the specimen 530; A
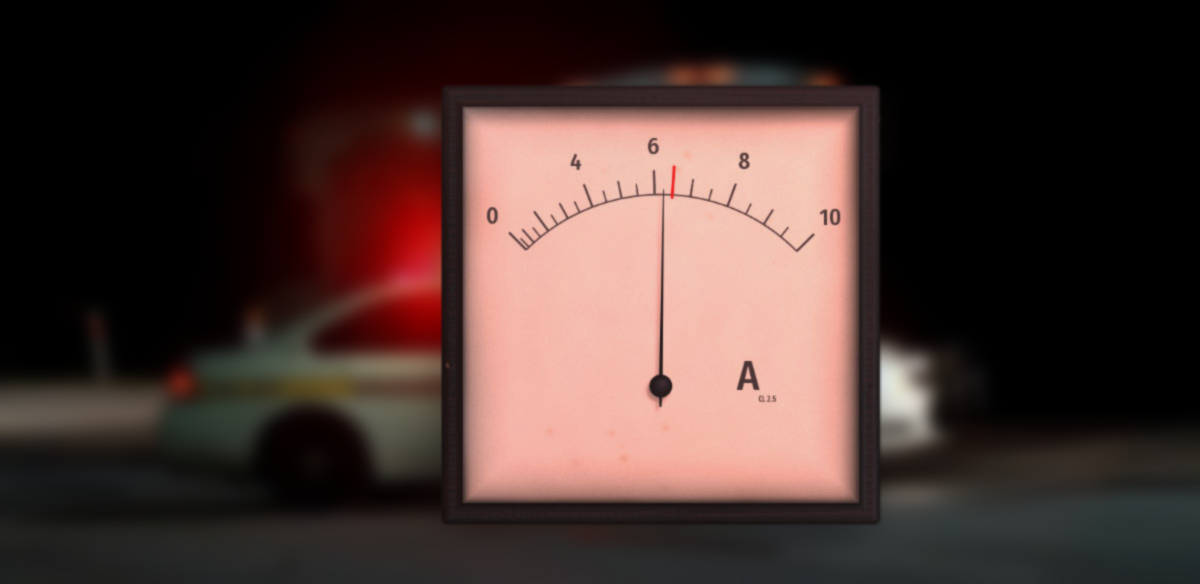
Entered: 6.25; A
